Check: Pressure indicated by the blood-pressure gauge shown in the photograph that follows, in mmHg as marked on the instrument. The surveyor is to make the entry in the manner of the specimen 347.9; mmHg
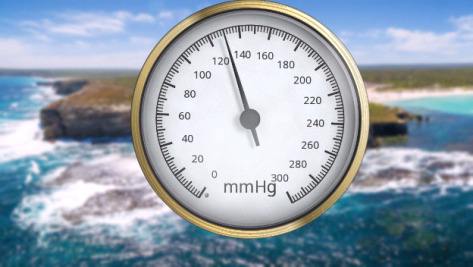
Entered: 130; mmHg
